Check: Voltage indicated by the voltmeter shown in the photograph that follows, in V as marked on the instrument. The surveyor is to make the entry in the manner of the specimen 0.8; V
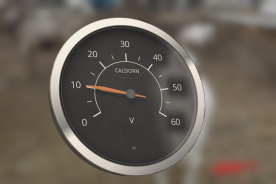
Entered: 10; V
